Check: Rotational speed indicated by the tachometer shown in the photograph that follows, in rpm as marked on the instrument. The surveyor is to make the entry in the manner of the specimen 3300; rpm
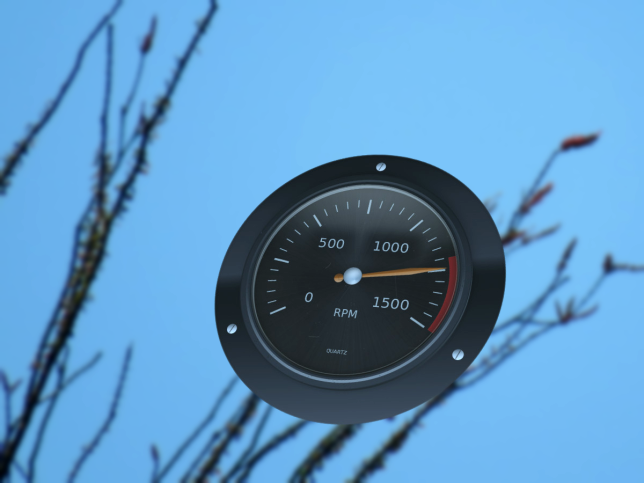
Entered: 1250; rpm
